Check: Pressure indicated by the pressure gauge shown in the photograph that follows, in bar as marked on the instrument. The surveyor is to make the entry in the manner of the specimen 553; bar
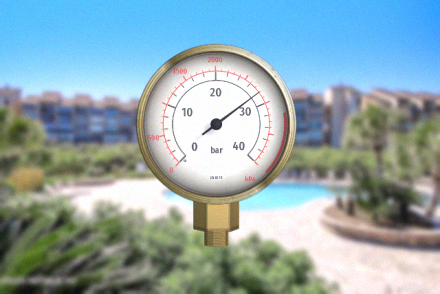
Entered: 28; bar
